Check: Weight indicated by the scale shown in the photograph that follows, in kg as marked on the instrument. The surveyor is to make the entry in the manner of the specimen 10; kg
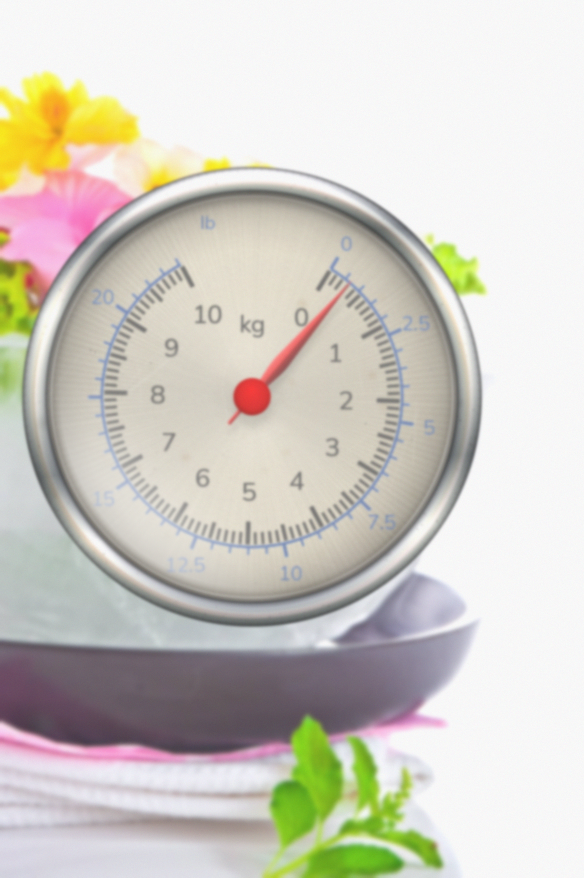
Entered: 0.3; kg
